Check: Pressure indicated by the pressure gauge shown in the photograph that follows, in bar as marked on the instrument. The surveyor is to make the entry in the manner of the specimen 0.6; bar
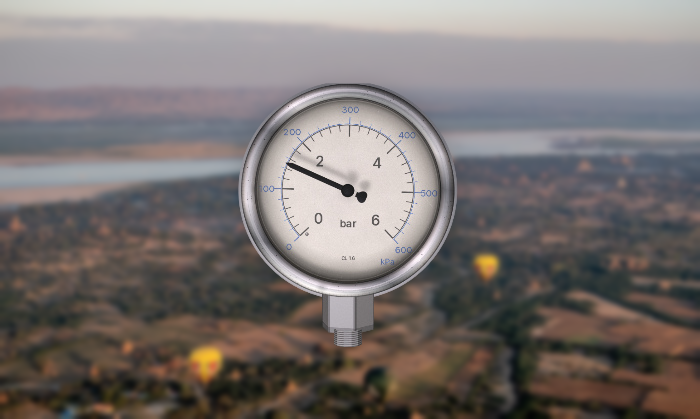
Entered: 1.5; bar
